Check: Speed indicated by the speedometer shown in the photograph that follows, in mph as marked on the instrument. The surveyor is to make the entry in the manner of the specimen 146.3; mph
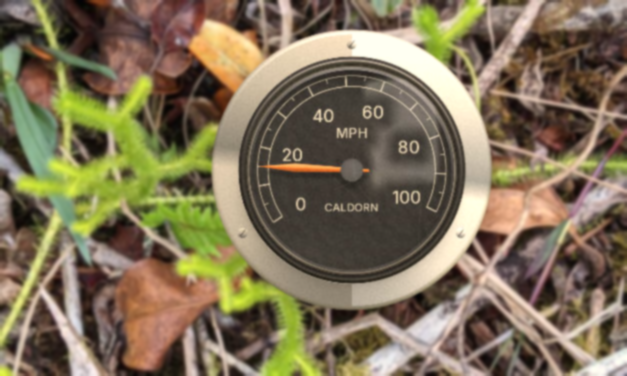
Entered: 15; mph
